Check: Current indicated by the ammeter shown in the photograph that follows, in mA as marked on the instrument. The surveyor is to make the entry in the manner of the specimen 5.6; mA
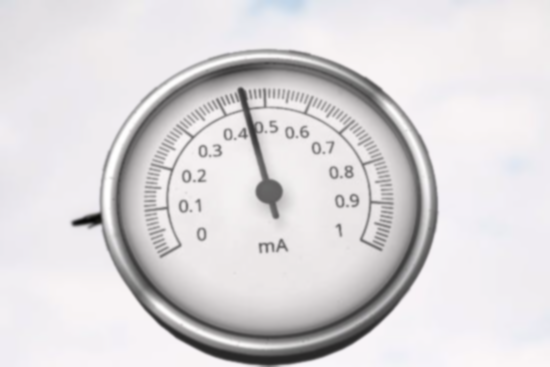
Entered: 0.45; mA
